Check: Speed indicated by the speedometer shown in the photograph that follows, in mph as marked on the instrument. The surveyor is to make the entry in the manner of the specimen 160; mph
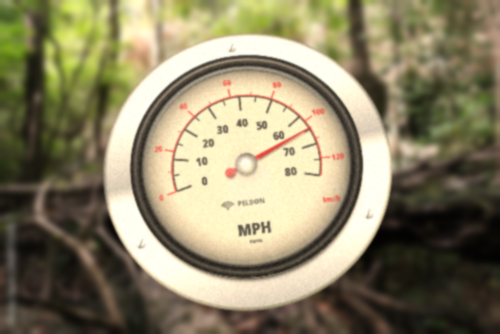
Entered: 65; mph
